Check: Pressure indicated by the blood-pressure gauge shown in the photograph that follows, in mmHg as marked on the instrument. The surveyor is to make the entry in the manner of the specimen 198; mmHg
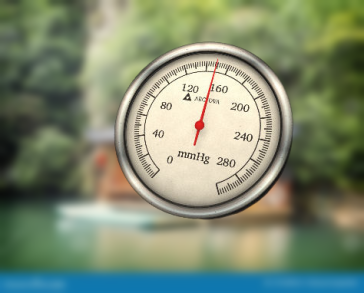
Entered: 150; mmHg
